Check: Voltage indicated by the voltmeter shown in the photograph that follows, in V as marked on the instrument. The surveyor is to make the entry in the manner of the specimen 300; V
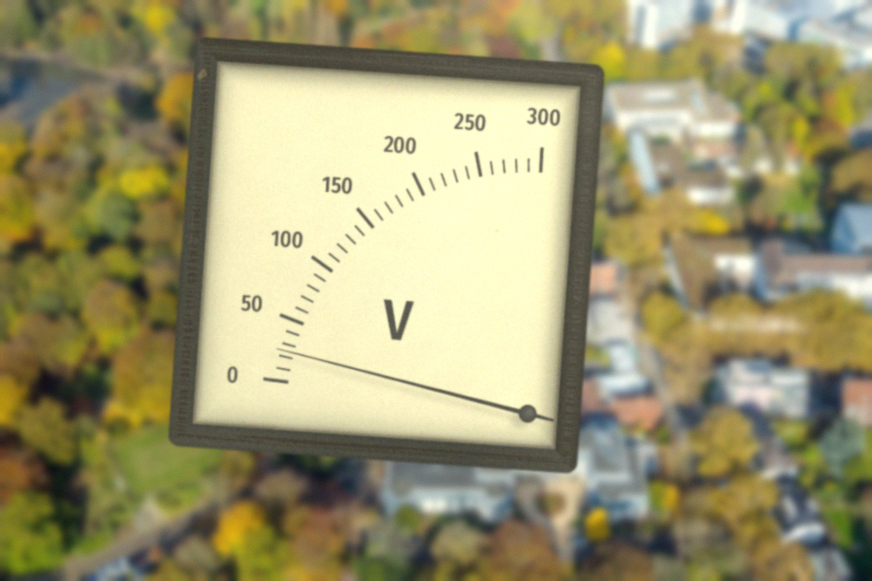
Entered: 25; V
